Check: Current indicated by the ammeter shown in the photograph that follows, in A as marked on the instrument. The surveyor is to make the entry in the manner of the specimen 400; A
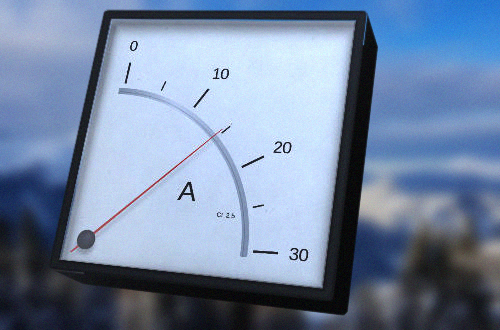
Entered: 15; A
